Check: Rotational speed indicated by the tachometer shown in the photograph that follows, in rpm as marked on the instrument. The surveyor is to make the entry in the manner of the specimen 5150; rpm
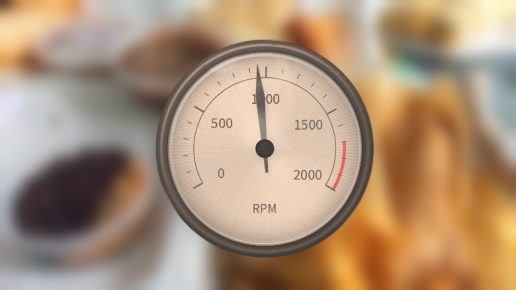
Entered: 950; rpm
